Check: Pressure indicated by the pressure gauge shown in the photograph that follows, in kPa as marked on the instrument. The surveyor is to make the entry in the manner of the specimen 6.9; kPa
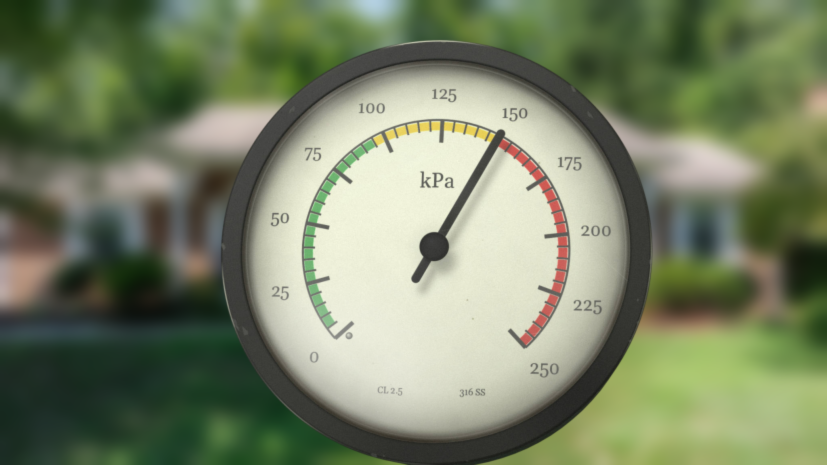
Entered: 150; kPa
